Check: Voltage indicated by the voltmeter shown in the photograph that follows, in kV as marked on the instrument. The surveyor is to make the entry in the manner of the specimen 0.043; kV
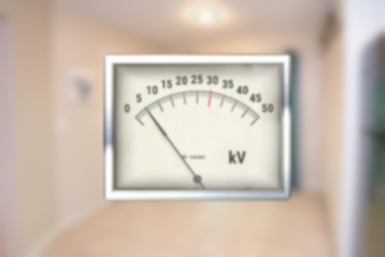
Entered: 5; kV
